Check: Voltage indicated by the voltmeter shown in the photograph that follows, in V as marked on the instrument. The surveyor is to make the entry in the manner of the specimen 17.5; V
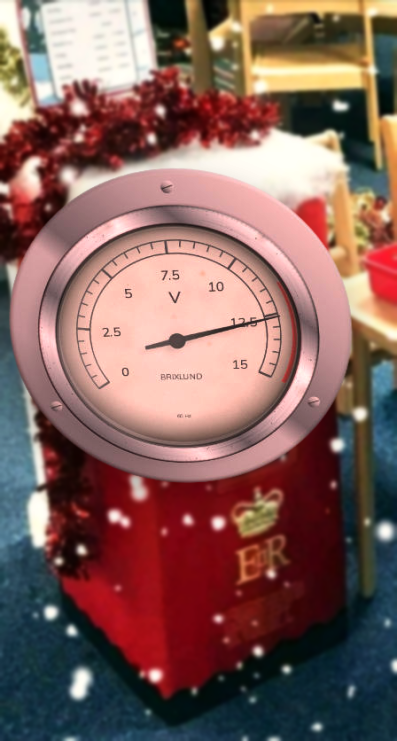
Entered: 12.5; V
